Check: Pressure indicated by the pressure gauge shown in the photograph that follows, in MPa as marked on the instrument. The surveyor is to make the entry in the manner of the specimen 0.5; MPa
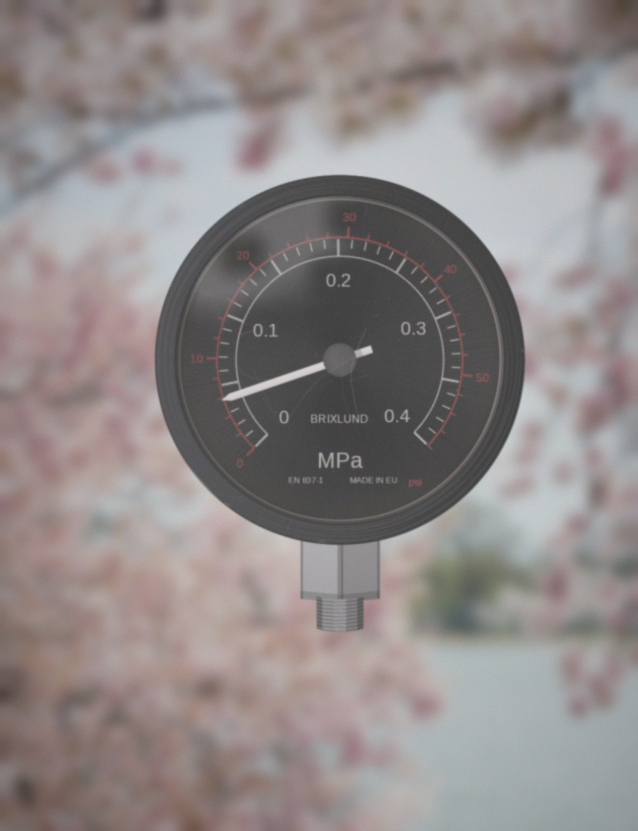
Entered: 0.04; MPa
